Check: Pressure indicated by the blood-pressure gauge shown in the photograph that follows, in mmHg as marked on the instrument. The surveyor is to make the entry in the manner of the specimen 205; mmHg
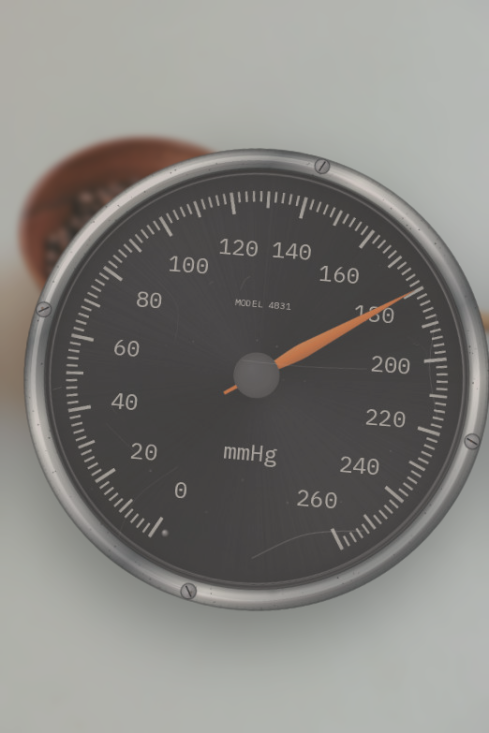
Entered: 180; mmHg
